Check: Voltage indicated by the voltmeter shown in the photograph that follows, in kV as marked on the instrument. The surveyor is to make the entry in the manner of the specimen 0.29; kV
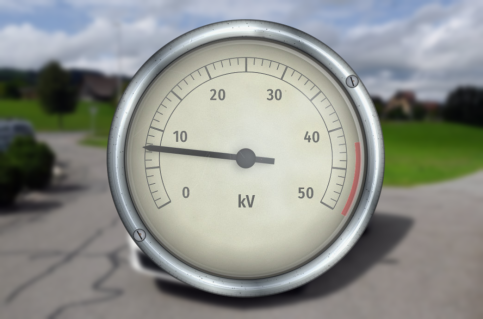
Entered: 7.5; kV
